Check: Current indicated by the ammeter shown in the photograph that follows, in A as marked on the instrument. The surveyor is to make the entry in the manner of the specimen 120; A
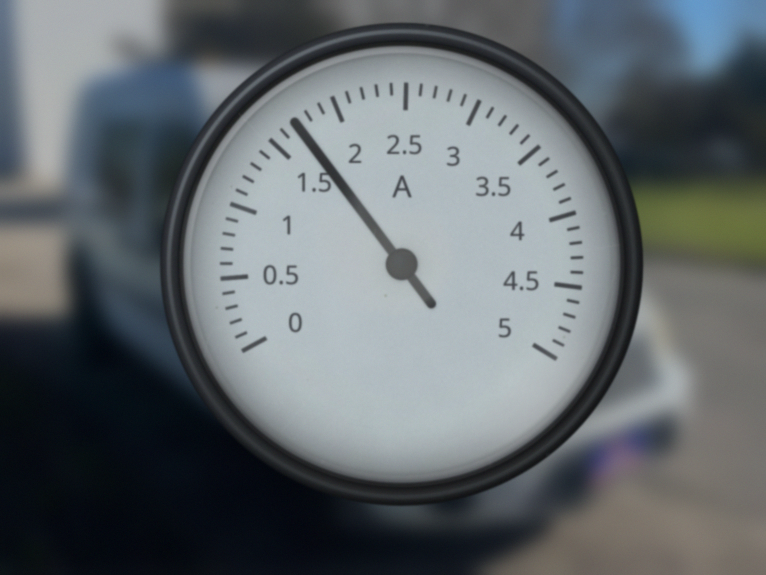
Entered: 1.7; A
